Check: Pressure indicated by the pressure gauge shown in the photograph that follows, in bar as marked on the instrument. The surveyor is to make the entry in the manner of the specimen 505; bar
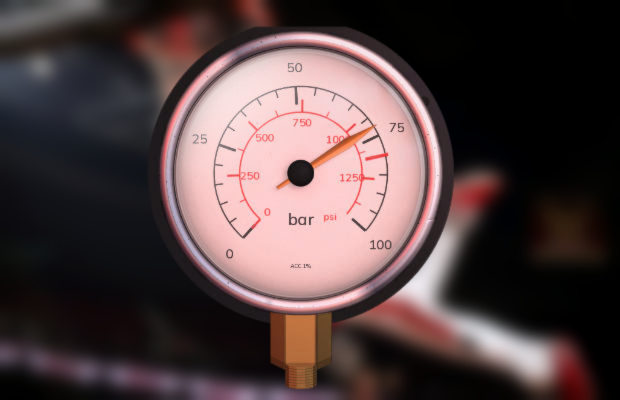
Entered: 72.5; bar
